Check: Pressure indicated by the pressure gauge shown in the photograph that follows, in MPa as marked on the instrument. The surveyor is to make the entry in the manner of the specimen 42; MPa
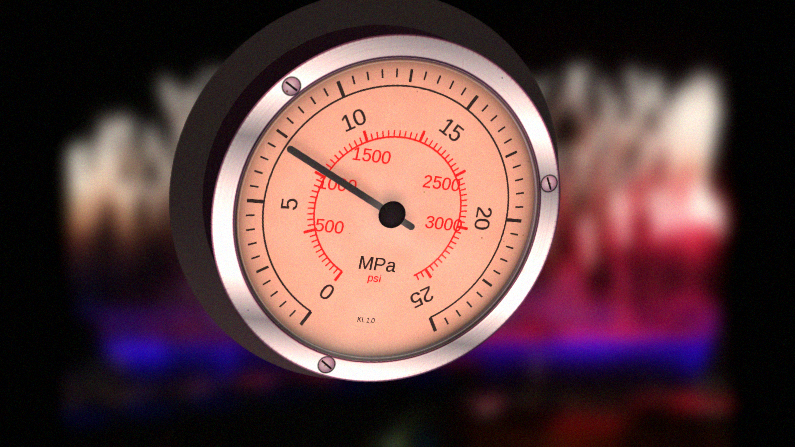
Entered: 7.25; MPa
